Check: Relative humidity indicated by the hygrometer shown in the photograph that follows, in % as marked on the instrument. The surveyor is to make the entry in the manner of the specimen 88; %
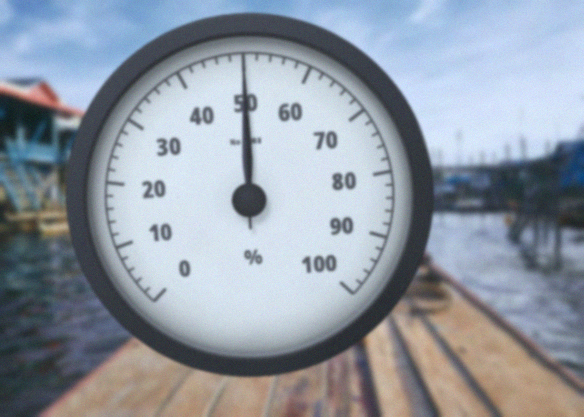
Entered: 50; %
